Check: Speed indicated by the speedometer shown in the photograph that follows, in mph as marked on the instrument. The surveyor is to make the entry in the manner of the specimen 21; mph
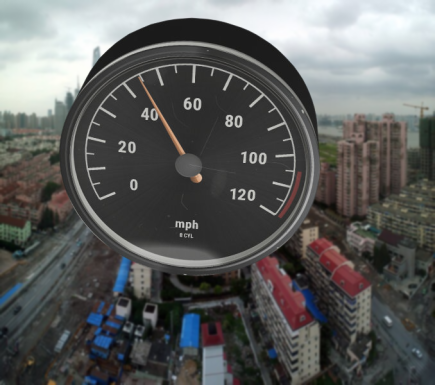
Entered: 45; mph
